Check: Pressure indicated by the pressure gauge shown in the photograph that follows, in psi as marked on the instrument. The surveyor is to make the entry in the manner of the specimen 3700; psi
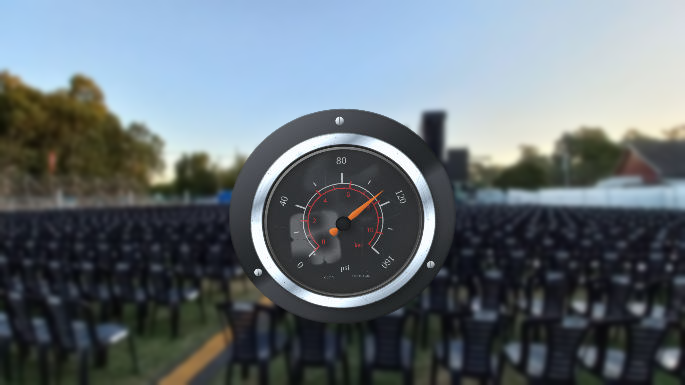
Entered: 110; psi
